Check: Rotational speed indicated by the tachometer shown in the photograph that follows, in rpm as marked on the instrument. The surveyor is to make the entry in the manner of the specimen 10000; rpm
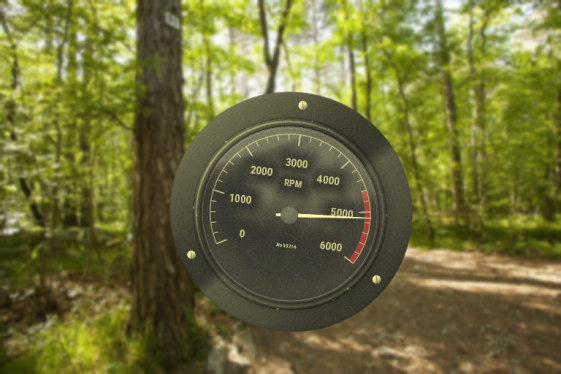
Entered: 5100; rpm
